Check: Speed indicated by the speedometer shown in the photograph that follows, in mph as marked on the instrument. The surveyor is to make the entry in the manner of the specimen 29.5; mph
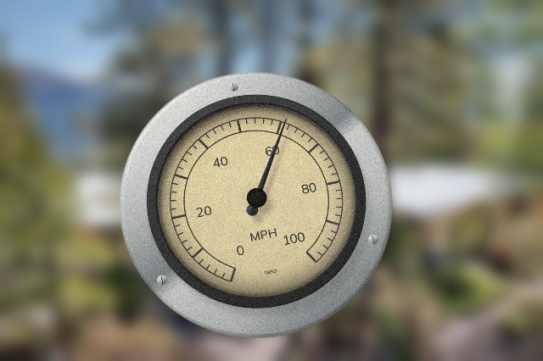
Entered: 61; mph
